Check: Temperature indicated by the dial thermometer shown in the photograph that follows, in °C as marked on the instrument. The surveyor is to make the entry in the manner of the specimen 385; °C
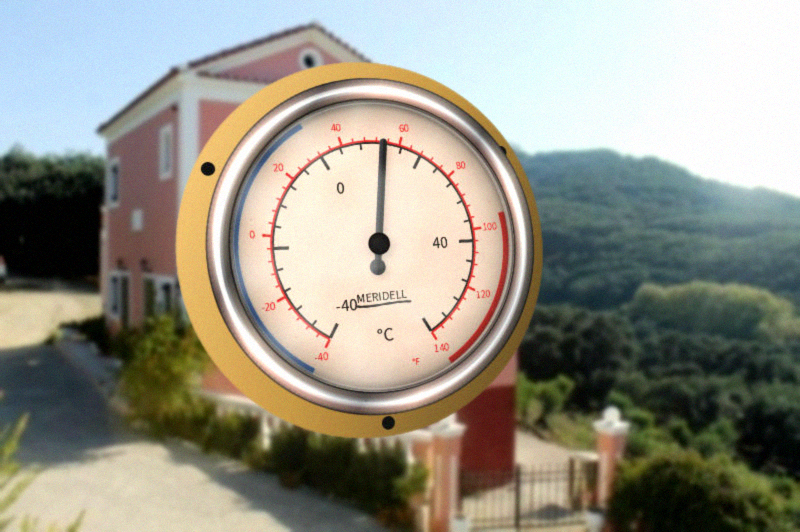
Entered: 12; °C
